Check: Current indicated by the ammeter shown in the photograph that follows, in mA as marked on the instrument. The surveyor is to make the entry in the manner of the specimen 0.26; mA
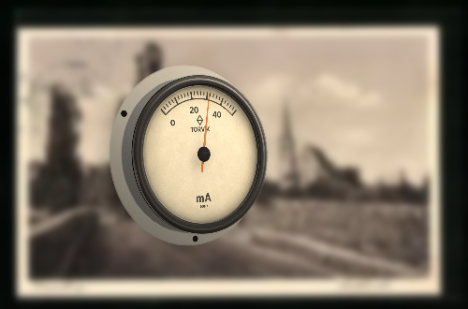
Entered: 30; mA
